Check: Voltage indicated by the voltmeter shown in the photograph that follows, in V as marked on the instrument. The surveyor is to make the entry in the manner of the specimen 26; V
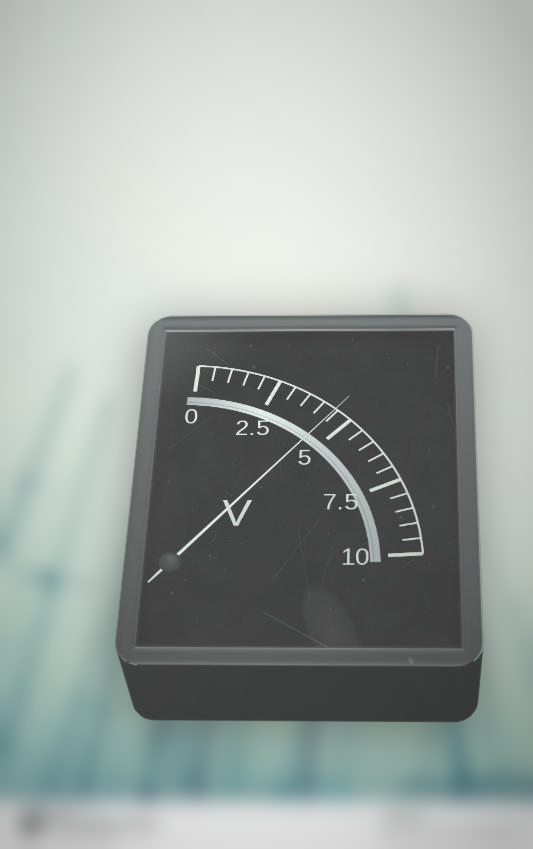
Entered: 4.5; V
